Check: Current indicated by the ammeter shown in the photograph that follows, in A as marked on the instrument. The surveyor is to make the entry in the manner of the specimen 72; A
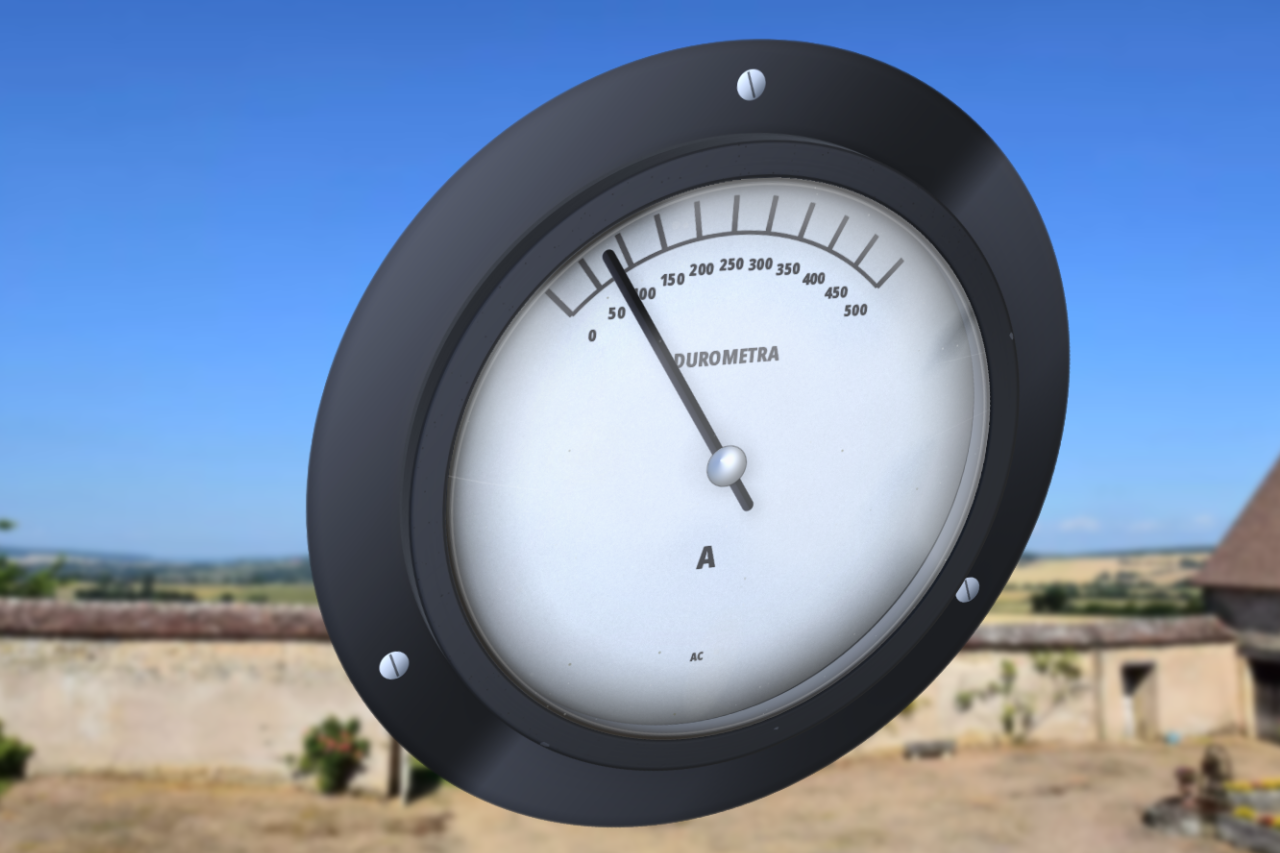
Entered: 75; A
